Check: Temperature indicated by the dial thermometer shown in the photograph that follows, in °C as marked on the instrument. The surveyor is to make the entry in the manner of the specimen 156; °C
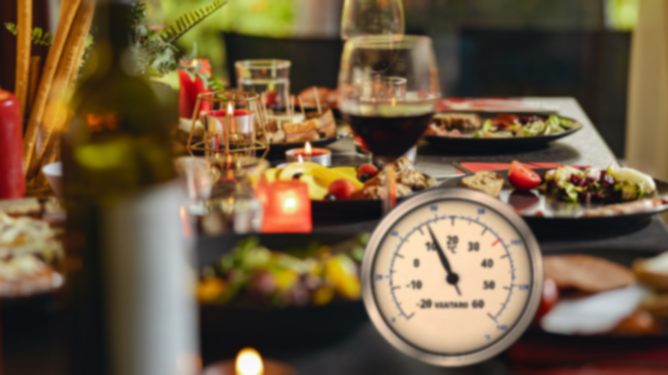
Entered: 12.5; °C
